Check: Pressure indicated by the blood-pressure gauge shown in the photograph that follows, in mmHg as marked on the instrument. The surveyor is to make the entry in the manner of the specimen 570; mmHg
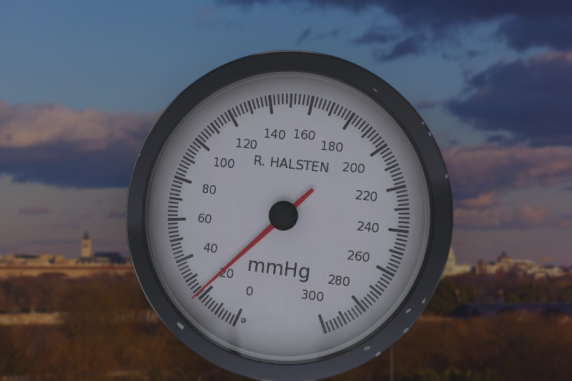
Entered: 22; mmHg
